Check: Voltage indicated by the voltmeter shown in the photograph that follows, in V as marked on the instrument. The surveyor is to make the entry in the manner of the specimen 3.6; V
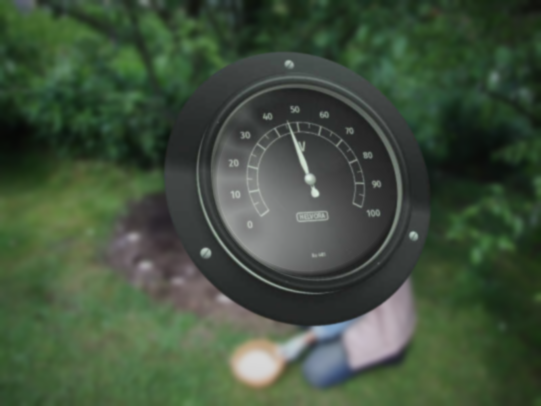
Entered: 45; V
